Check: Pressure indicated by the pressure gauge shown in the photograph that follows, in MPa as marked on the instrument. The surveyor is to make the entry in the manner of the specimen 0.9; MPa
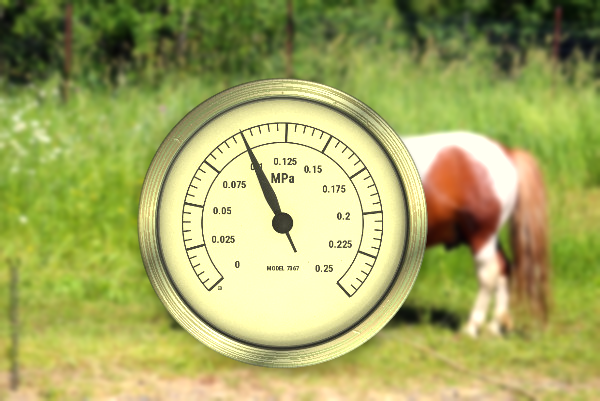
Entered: 0.1; MPa
